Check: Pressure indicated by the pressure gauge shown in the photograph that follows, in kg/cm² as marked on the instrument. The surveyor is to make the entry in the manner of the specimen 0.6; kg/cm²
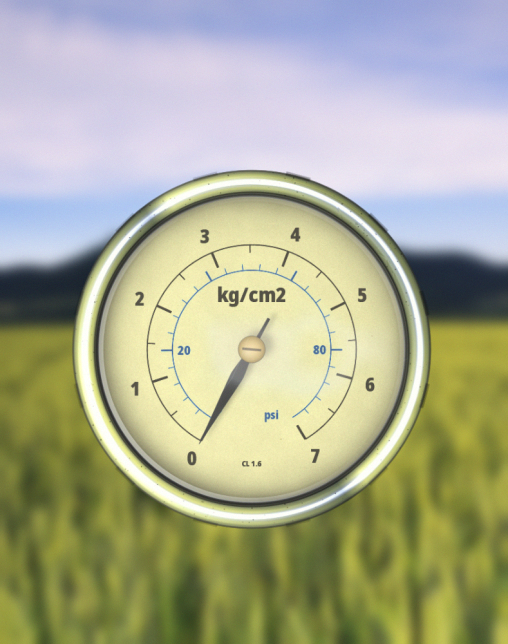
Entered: 0; kg/cm²
